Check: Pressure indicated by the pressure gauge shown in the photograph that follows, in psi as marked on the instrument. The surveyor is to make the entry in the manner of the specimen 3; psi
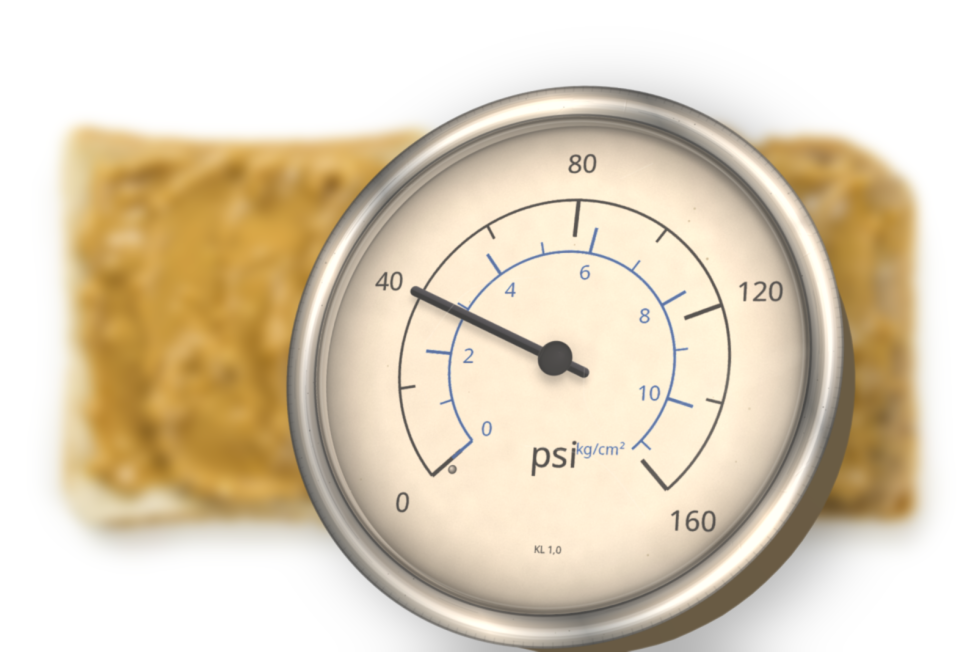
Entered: 40; psi
